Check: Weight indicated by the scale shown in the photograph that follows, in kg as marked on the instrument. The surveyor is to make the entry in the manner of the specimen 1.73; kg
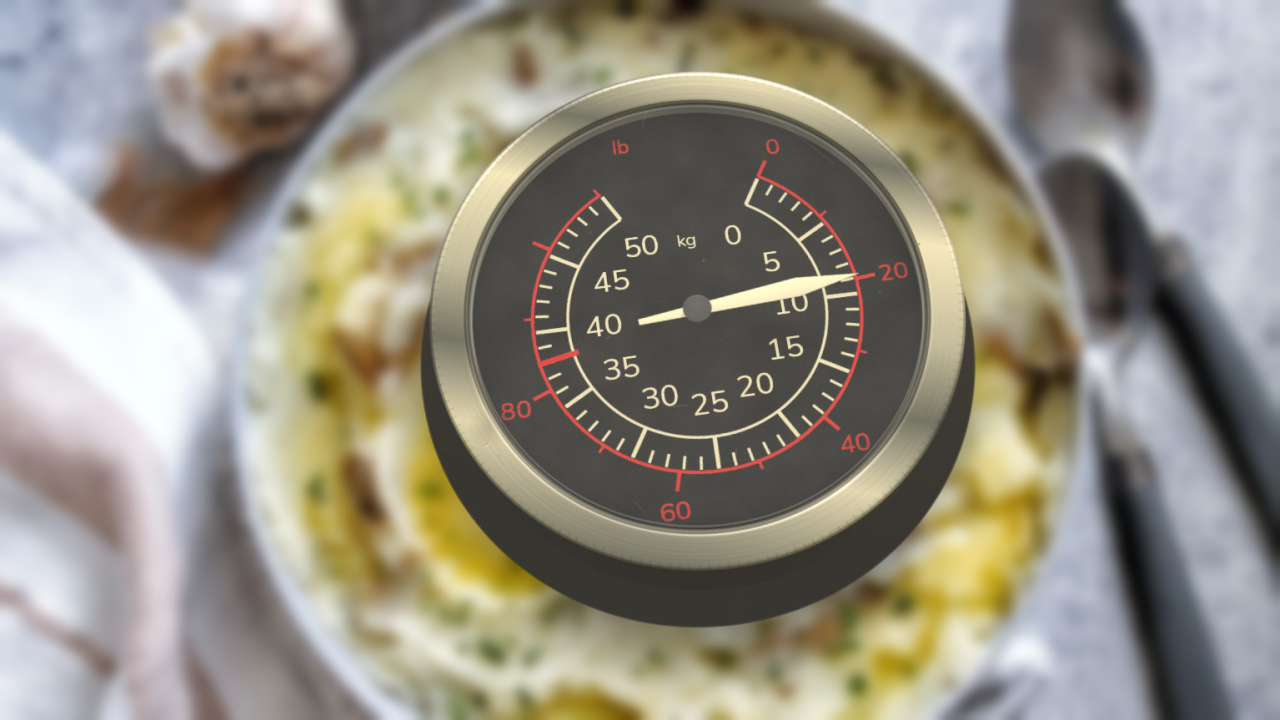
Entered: 9; kg
